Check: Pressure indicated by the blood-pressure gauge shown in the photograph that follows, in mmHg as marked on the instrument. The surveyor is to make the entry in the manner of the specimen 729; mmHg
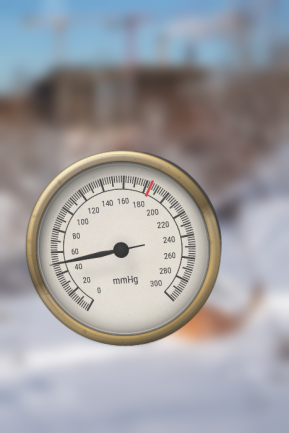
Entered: 50; mmHg
